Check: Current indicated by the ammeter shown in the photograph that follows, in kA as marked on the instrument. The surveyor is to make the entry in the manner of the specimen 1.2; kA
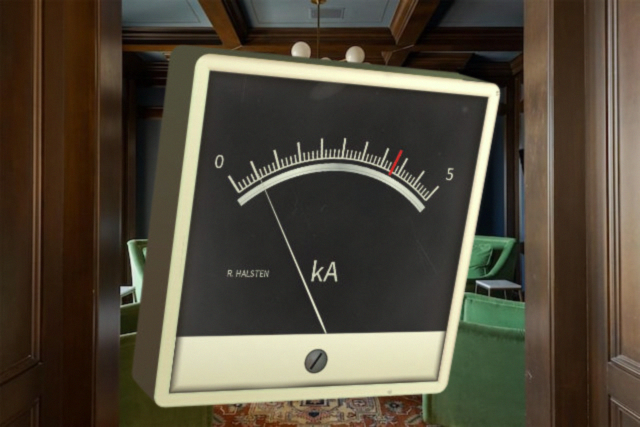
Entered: 0.5; kA
